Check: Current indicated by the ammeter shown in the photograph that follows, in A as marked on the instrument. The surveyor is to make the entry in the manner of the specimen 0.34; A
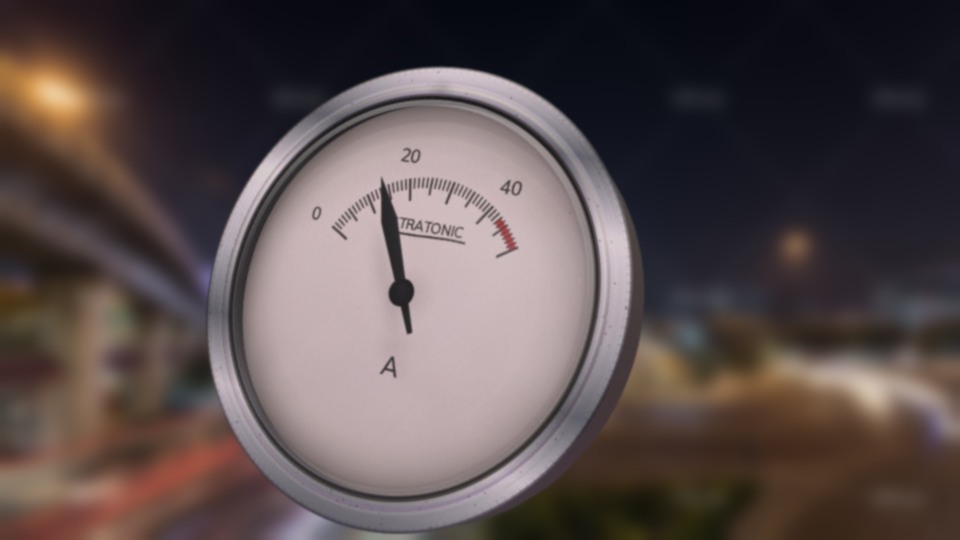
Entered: 15; A
